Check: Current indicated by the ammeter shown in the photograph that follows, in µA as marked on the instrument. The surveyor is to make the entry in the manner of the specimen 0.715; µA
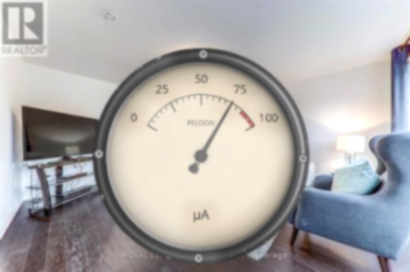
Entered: 75; µA
